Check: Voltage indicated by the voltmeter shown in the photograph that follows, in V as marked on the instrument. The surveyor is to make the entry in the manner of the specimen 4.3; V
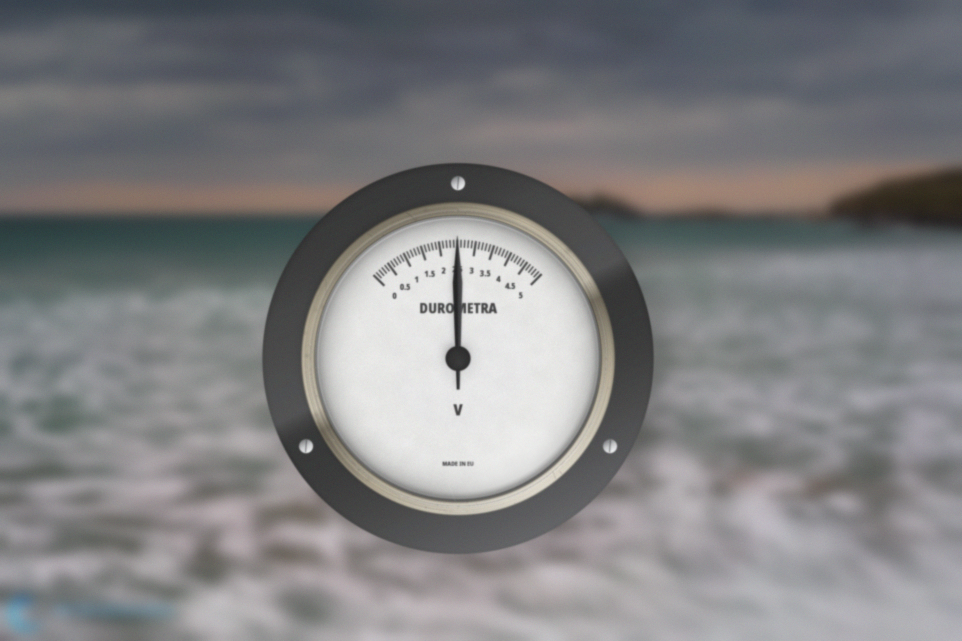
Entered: 2.5; V
